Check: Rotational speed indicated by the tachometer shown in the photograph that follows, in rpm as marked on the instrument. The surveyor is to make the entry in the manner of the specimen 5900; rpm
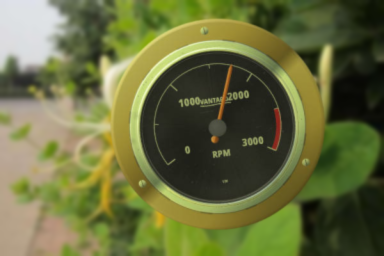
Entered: 1750; rpm
